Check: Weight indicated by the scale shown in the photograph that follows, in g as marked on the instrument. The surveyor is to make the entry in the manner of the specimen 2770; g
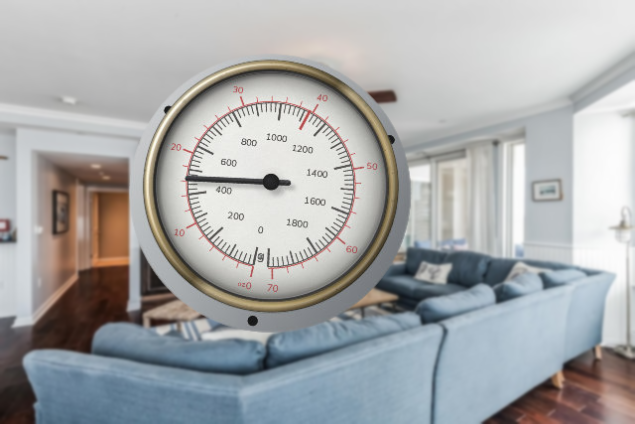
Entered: 460; g
